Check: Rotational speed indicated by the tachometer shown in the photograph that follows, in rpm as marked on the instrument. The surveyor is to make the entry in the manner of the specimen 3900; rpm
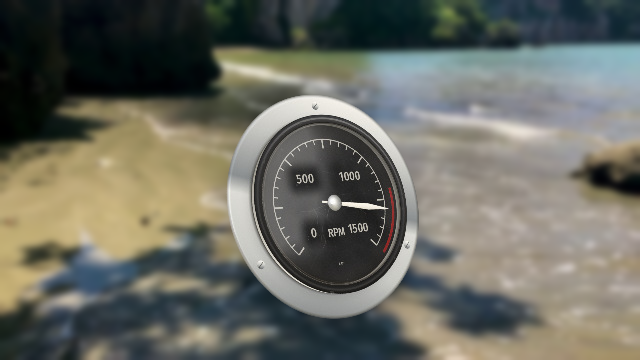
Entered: 1300; rpm
